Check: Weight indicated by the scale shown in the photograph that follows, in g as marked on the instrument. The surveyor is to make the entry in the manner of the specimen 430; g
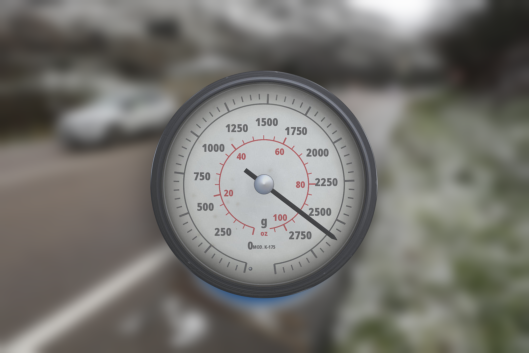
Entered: 2600; g
